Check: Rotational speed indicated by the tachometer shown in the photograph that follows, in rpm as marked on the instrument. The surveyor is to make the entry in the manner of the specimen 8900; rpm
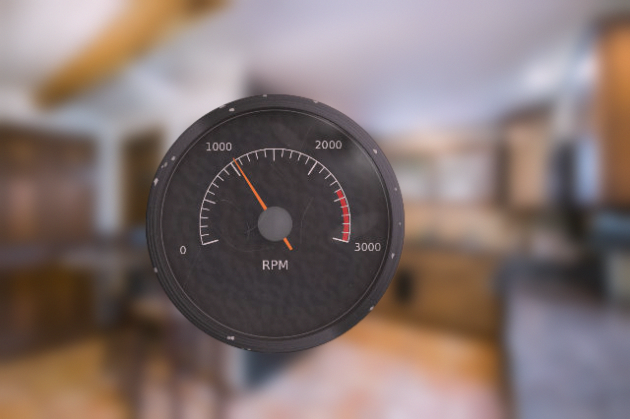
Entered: 1050; rpm
